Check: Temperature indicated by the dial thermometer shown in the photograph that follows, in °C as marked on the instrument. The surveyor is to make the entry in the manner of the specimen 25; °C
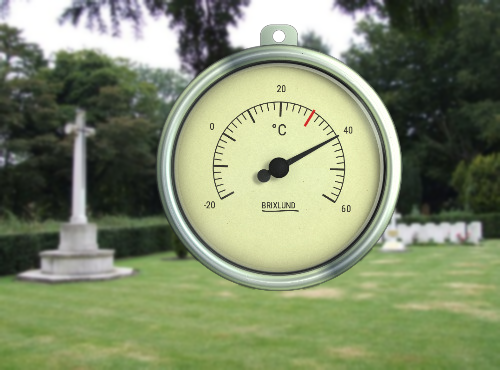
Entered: 40; °C
